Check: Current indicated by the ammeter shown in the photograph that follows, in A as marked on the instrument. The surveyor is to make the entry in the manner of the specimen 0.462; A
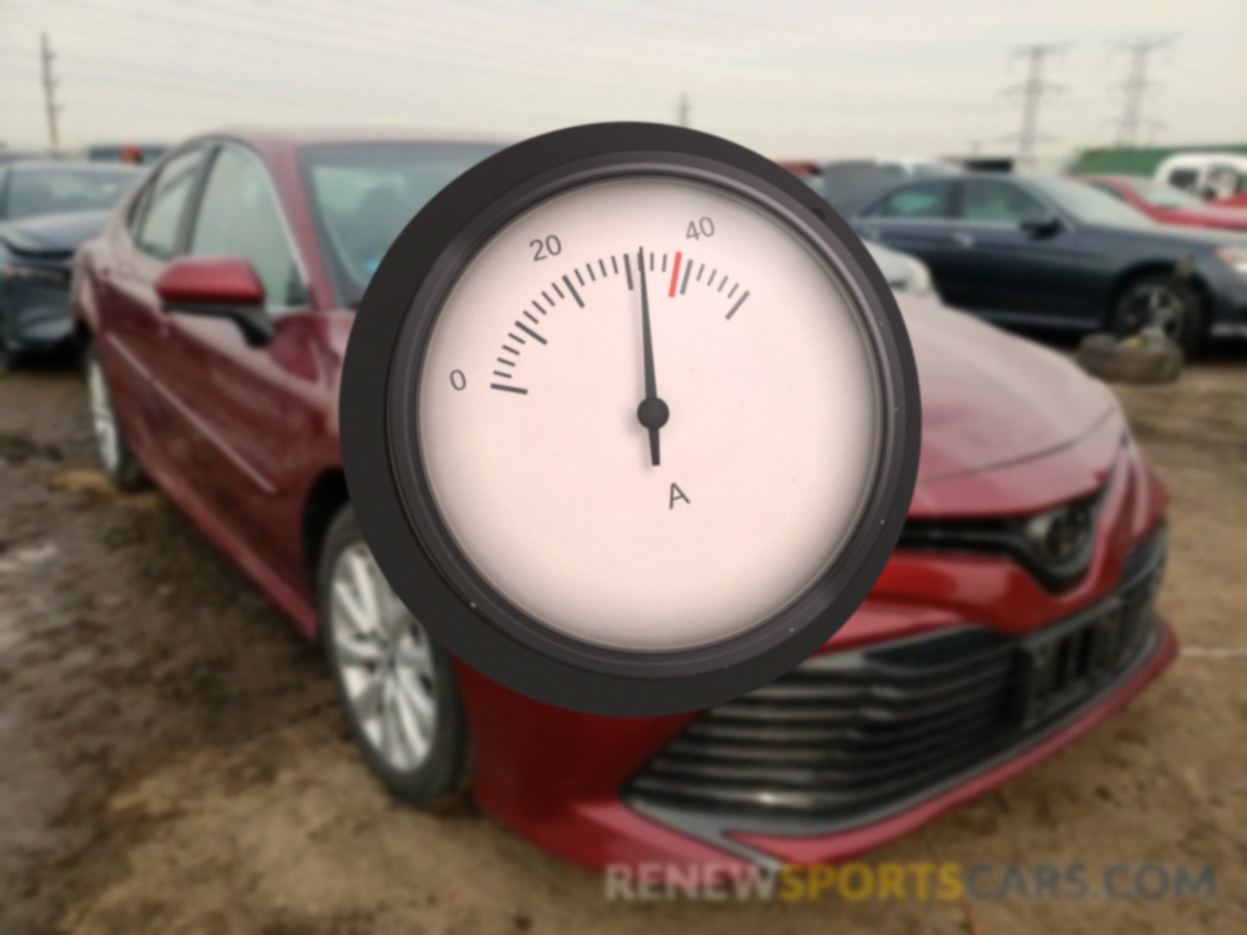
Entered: 32; A
